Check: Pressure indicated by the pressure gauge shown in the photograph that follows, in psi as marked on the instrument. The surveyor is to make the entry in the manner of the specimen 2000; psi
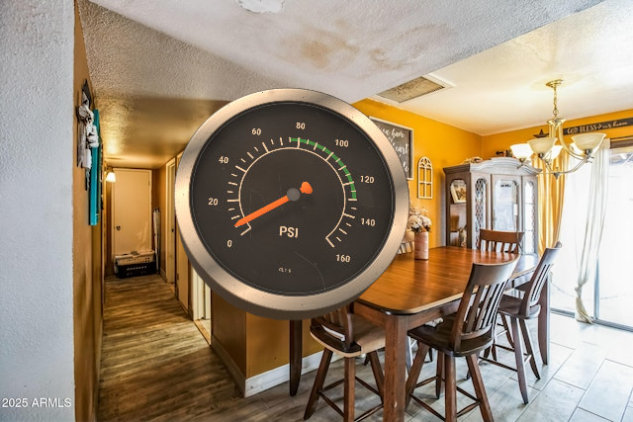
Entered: 5; psi
